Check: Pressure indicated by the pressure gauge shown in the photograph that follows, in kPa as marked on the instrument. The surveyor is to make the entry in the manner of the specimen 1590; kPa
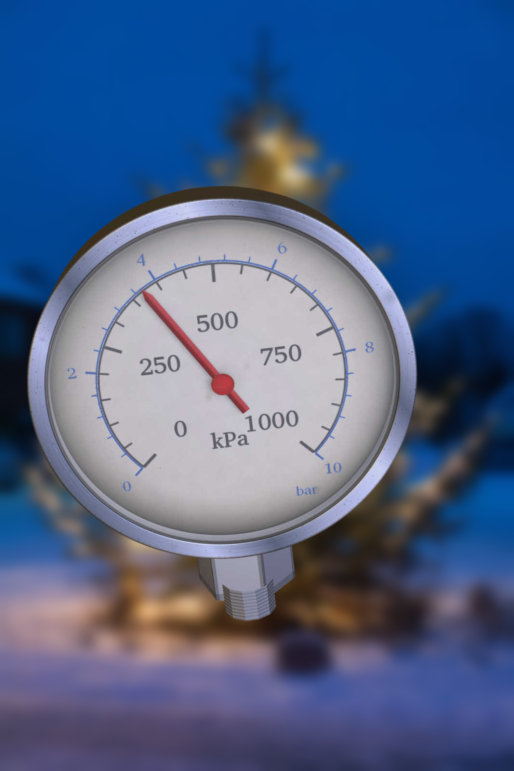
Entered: 375; kPa
